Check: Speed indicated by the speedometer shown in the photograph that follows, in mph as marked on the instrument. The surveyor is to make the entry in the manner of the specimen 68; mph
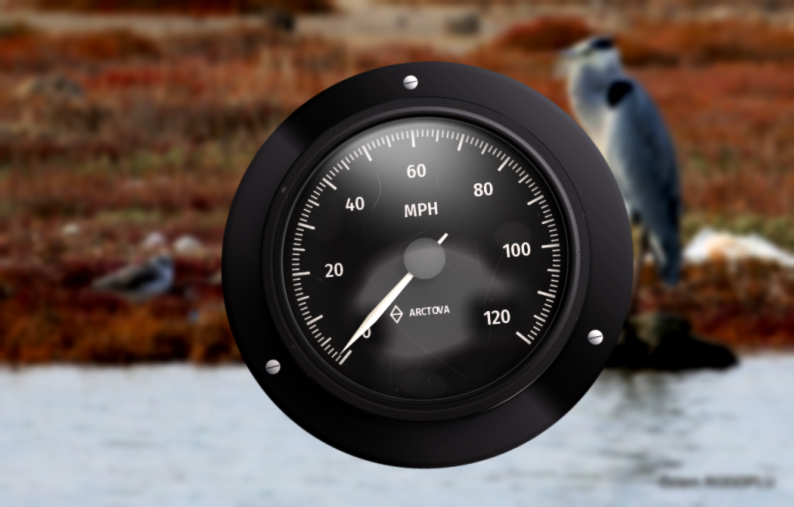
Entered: 1; mph
